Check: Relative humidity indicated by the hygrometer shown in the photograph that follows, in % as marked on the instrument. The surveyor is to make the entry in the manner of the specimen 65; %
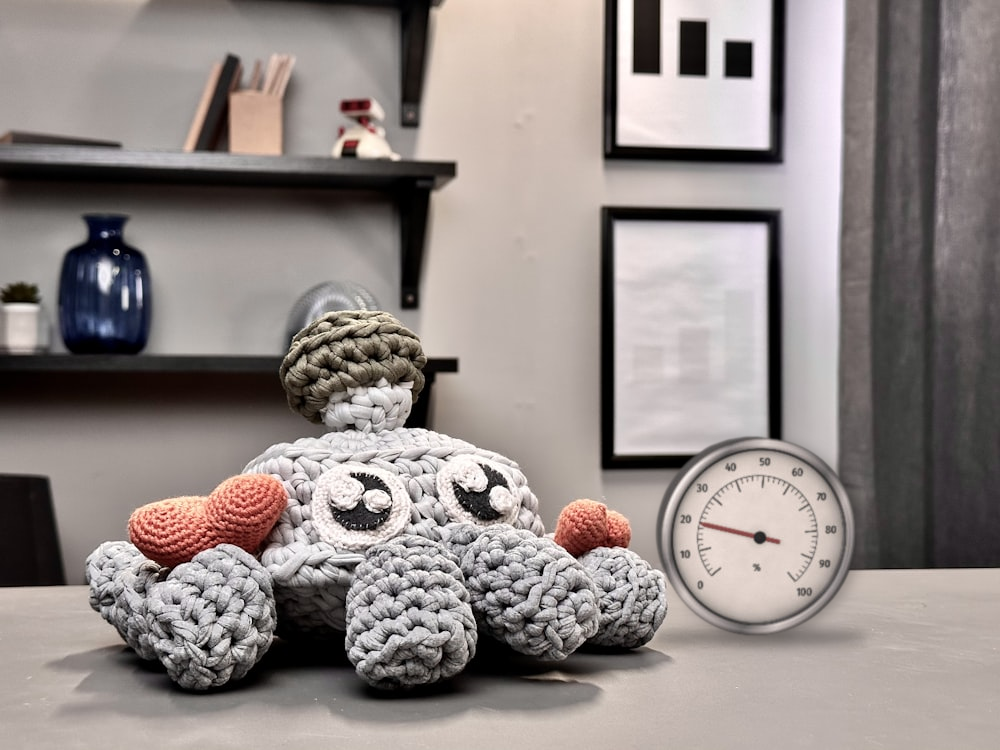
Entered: 20; %
